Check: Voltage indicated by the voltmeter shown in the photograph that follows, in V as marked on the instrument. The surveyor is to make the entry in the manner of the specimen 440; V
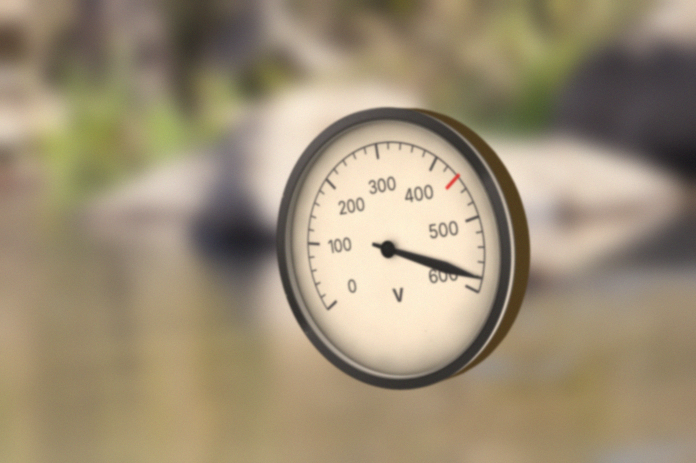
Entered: 580; V
